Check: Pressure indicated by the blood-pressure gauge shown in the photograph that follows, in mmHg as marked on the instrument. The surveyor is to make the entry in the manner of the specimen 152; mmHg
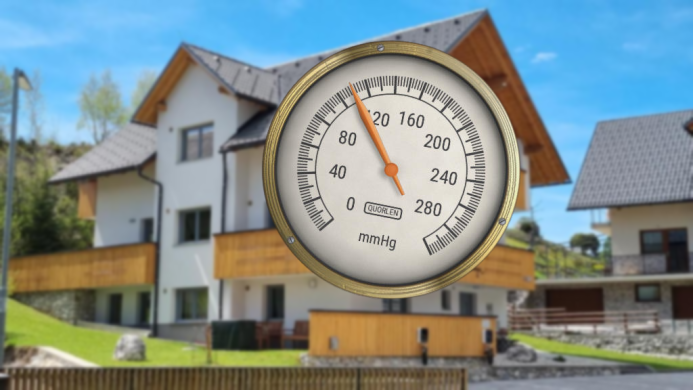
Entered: 110; mmHg
